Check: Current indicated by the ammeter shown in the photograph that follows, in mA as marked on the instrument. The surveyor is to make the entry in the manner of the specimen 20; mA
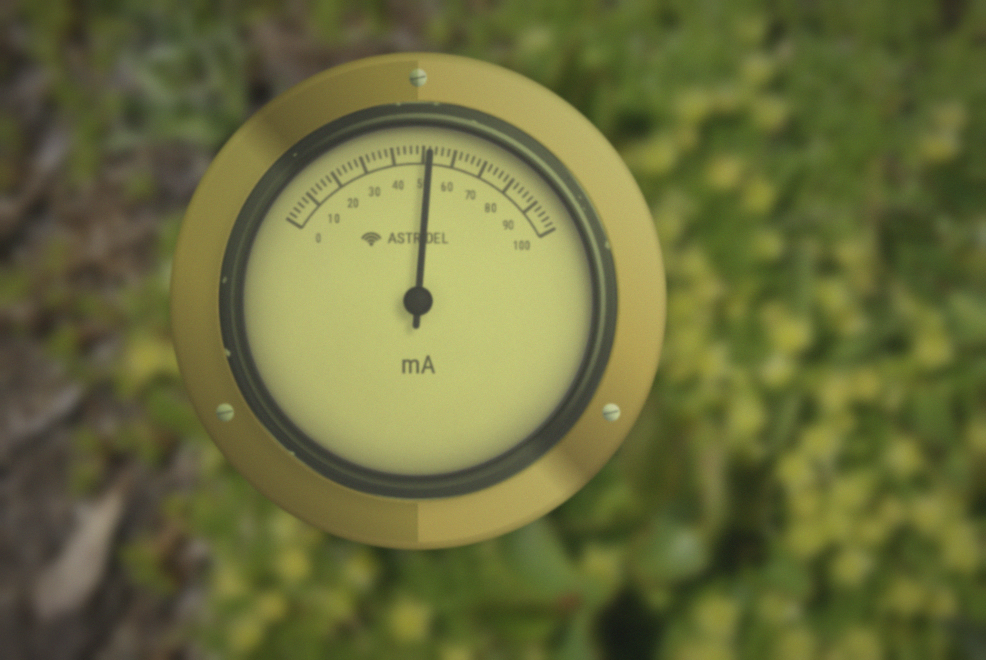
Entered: 52; mA
